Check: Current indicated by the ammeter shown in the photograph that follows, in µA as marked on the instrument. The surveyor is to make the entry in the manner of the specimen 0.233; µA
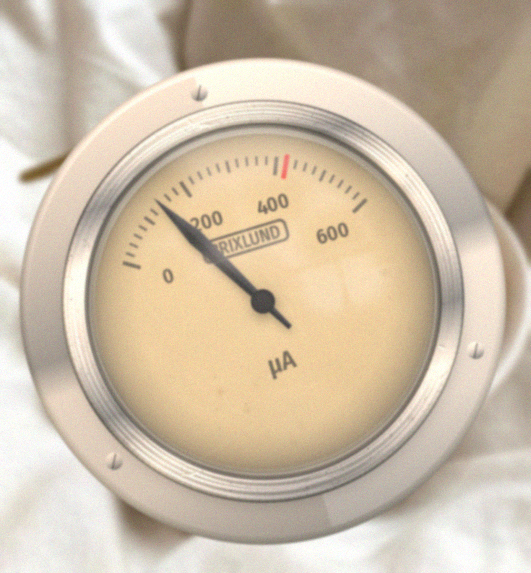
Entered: 140; µA
